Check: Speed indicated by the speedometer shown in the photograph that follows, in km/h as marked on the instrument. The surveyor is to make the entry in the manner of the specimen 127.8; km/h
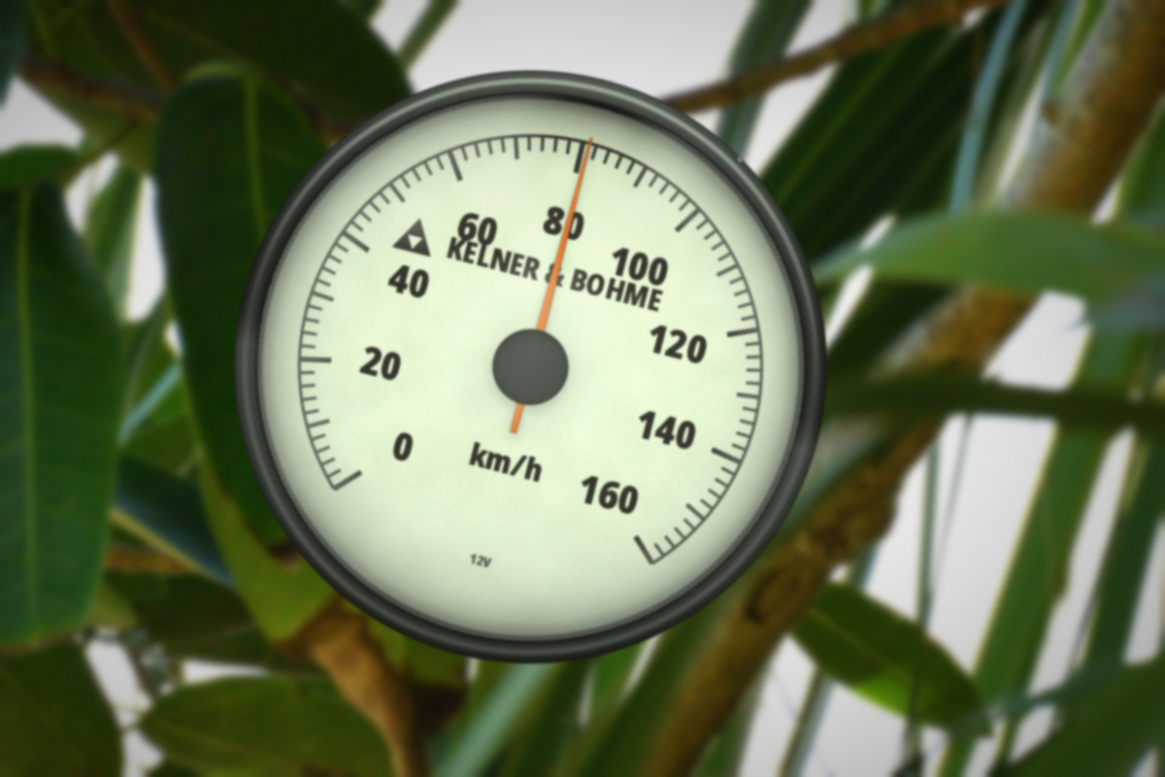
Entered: 81; km/h
